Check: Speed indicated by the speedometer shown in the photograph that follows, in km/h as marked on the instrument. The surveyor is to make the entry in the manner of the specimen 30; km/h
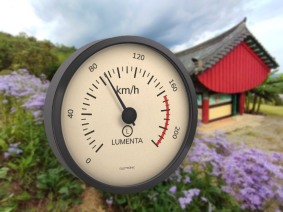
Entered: 85; km/h
